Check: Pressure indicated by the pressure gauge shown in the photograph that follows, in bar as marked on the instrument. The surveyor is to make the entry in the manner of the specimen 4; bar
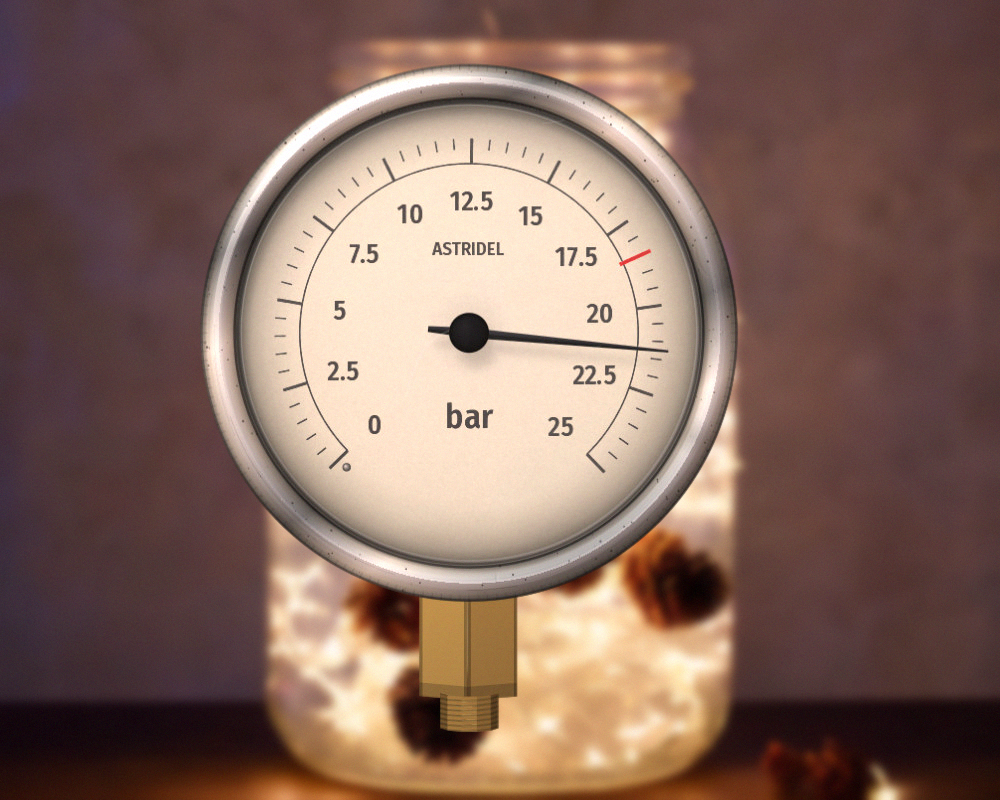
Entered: 21.25; bar
